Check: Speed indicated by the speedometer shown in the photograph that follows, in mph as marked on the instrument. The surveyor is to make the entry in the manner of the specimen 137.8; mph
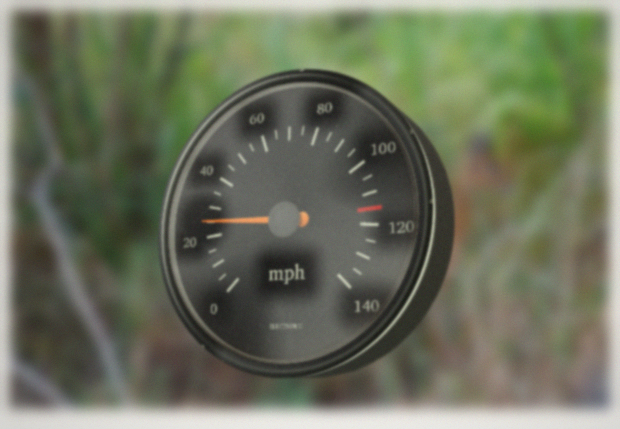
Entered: 25; mph
